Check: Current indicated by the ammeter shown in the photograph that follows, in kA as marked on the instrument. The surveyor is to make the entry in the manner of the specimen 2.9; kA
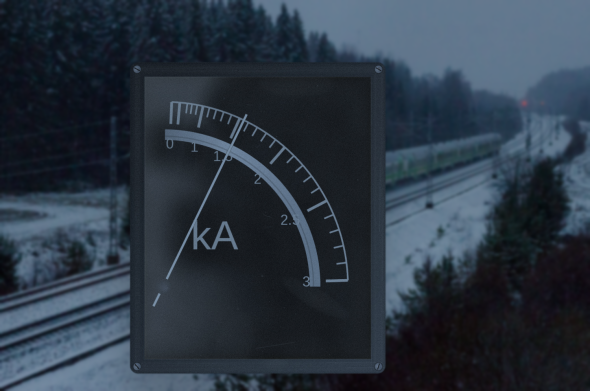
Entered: 1.55; kA
